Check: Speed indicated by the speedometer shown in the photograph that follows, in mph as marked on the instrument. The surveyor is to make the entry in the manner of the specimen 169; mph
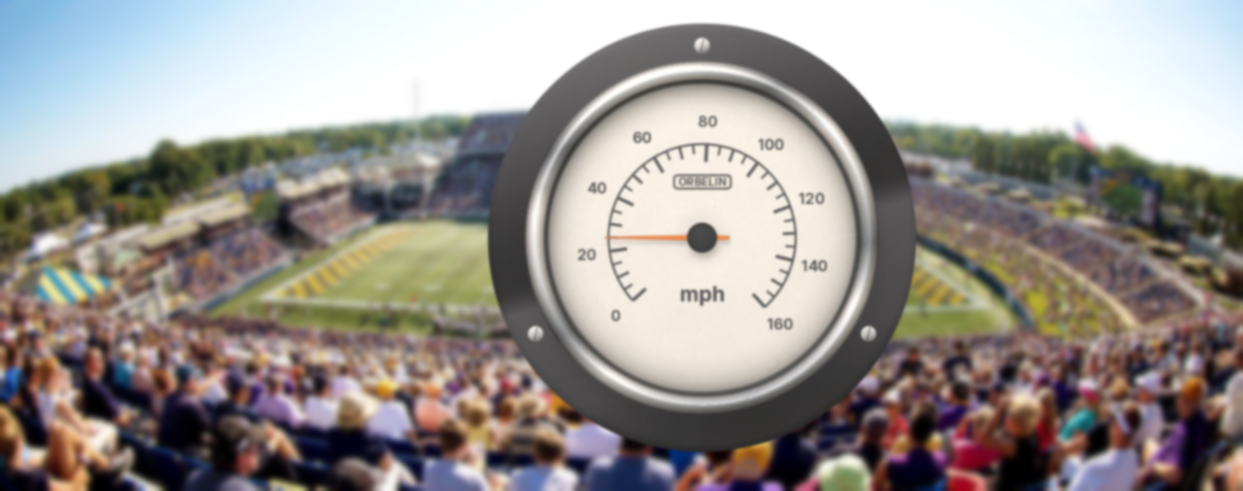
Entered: 25; mph
